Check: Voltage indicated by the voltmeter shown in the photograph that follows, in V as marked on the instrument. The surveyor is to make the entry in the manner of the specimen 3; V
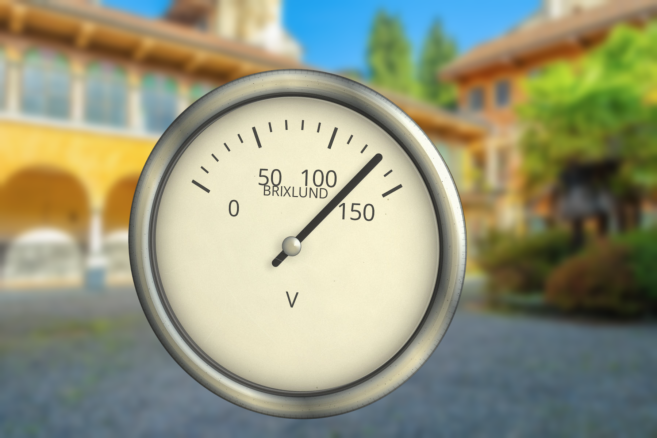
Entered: 130; V
